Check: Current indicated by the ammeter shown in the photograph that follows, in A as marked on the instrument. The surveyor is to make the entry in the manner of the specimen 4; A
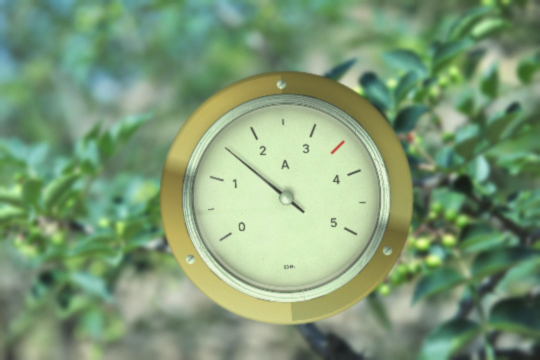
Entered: 1.5; A
